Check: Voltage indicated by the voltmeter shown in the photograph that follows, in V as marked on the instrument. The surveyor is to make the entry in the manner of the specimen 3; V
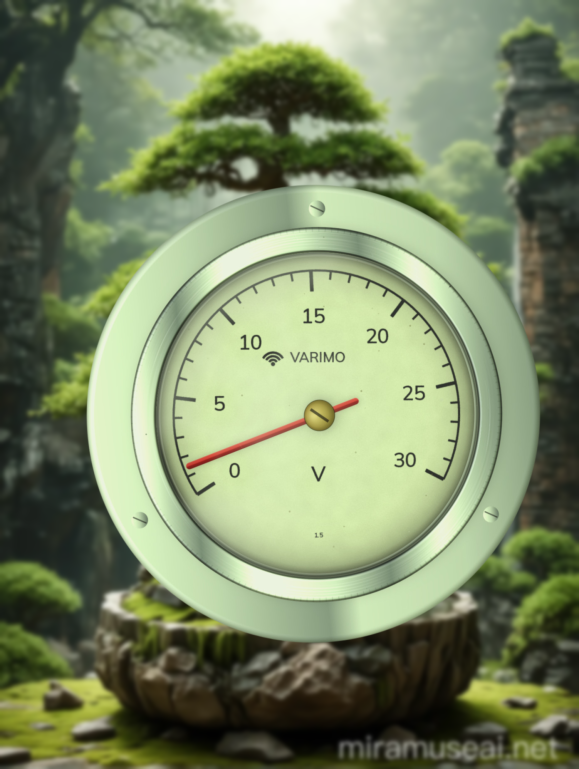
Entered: 1.5; V
